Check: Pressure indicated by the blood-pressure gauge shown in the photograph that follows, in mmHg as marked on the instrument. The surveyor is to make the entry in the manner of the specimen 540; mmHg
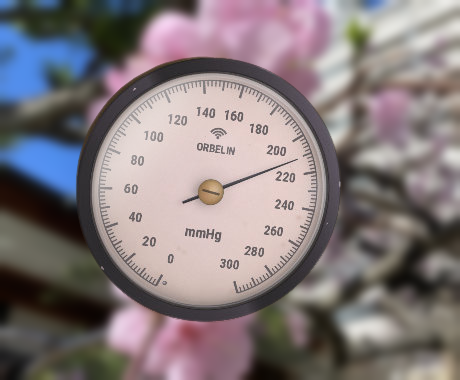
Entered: 210; mmHg
